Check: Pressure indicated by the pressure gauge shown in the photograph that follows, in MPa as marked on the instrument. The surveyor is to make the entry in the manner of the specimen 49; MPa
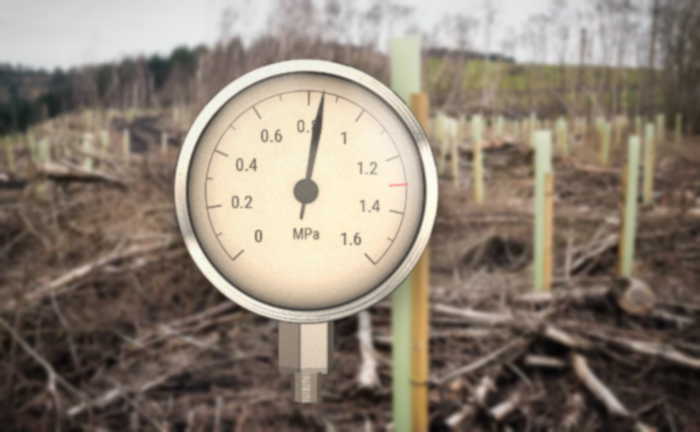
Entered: 0.85; MPa
